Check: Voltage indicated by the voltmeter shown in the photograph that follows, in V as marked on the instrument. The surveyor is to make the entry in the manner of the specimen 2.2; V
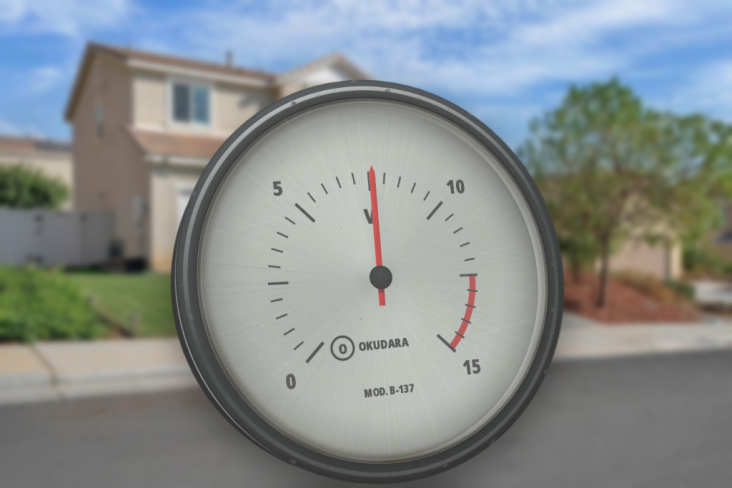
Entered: 7.5; V
